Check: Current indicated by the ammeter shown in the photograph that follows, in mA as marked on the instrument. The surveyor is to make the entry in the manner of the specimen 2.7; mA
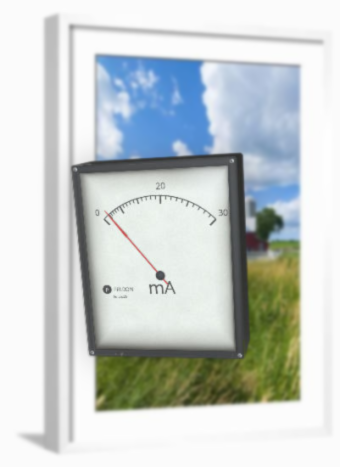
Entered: 5; mA
